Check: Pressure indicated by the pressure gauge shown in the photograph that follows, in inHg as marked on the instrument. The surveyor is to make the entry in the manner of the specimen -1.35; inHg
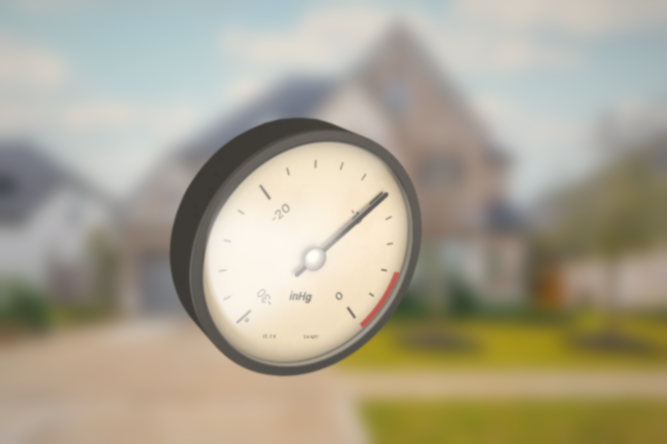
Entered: -10; inHg
